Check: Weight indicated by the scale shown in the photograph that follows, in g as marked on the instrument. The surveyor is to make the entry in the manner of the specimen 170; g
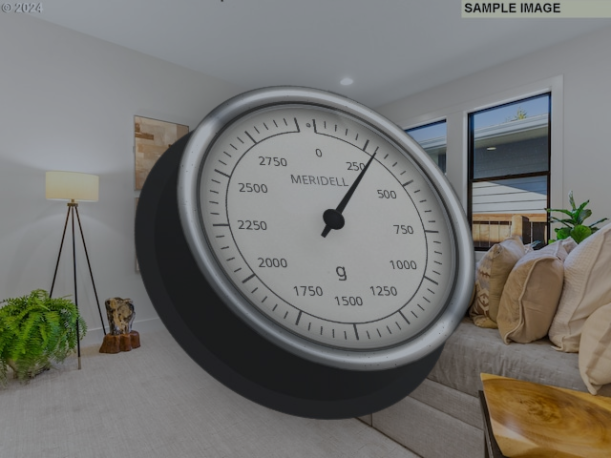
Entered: 300; g
